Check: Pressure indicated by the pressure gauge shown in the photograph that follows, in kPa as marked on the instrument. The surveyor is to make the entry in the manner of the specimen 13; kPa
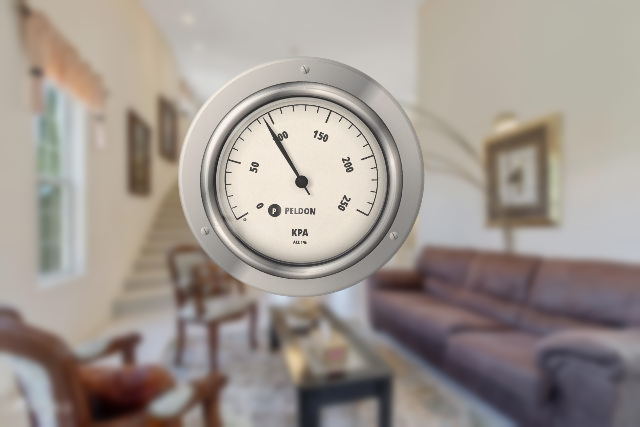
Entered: 95; kPa
